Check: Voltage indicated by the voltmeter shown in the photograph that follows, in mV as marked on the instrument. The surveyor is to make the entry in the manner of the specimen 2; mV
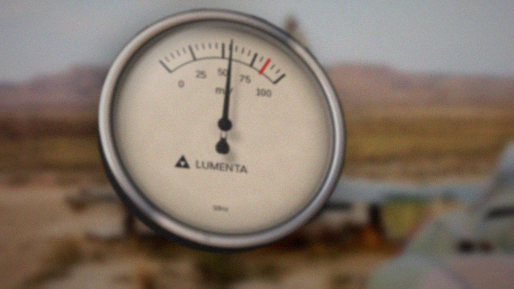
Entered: 55; mV
